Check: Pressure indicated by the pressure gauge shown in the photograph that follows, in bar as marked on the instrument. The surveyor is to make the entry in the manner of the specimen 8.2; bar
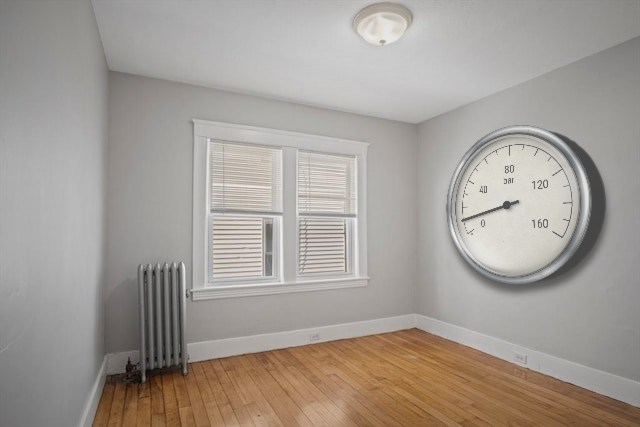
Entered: 10; bar
